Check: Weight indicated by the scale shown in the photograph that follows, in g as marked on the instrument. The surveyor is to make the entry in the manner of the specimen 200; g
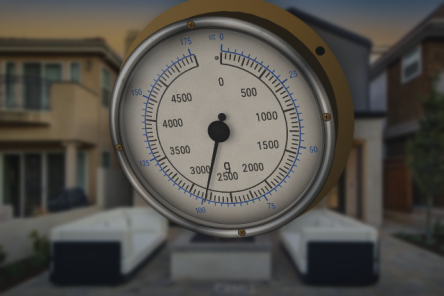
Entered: 2800; g
